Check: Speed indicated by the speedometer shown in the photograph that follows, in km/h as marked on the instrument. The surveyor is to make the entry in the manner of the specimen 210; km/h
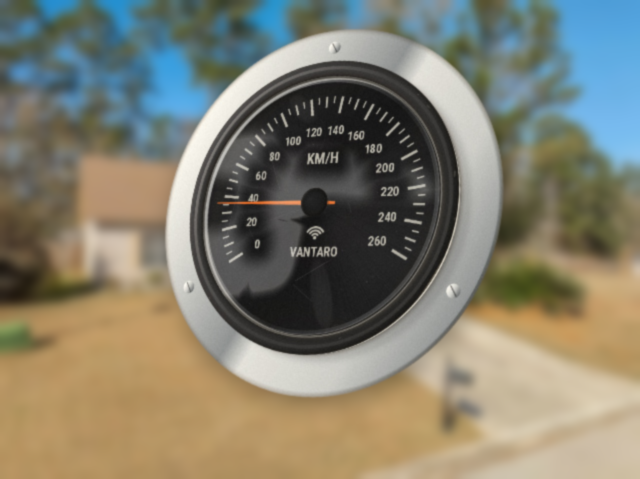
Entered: 35; km/h
